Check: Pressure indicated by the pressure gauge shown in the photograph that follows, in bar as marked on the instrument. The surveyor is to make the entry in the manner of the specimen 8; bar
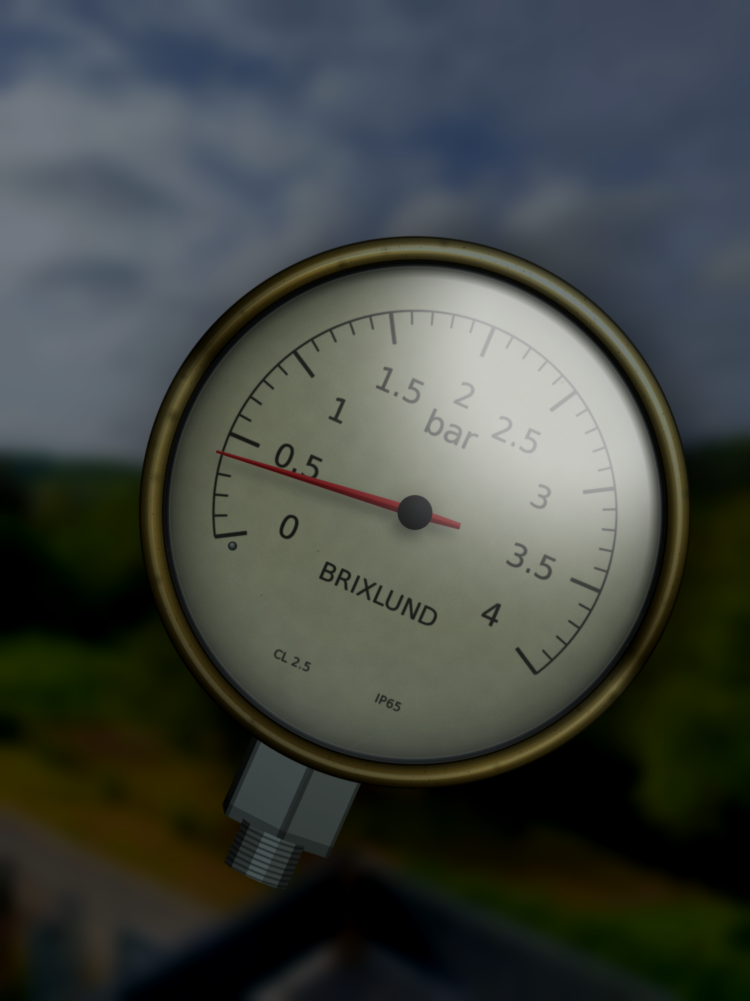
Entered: 0.4; bar
